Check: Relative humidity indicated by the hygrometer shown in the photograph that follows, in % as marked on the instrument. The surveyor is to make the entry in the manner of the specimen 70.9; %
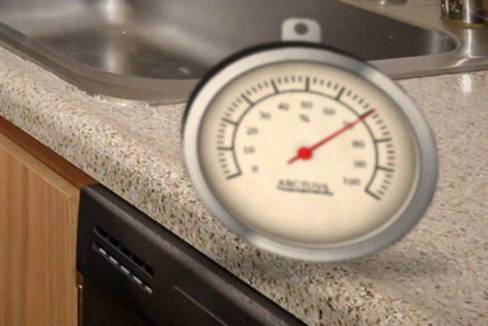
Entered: 70; %
